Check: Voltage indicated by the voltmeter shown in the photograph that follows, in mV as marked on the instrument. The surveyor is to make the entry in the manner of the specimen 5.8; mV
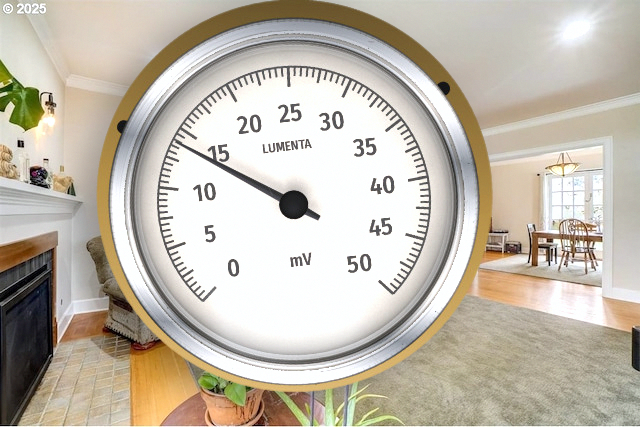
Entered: 14; mV
